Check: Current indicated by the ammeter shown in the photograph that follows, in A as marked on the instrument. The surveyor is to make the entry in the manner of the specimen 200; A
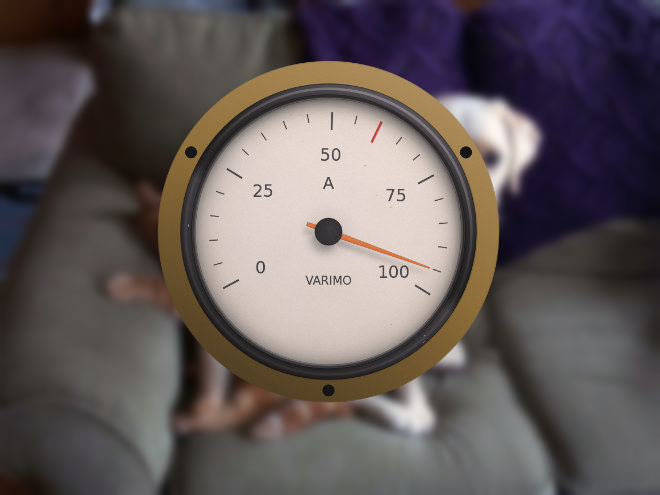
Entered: 95; A
